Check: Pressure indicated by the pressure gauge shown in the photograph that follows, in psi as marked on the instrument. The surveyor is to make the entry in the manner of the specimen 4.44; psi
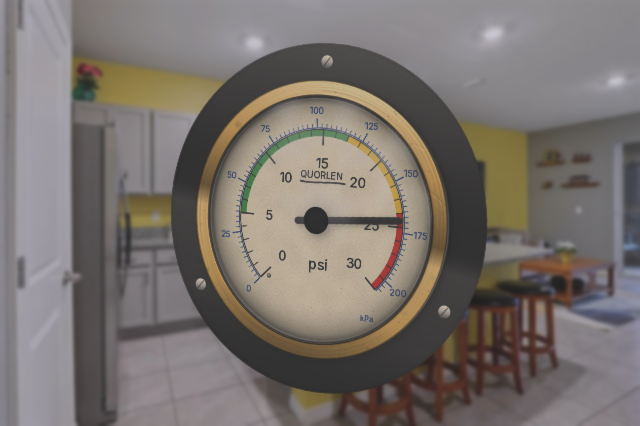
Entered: 24.5; psi
